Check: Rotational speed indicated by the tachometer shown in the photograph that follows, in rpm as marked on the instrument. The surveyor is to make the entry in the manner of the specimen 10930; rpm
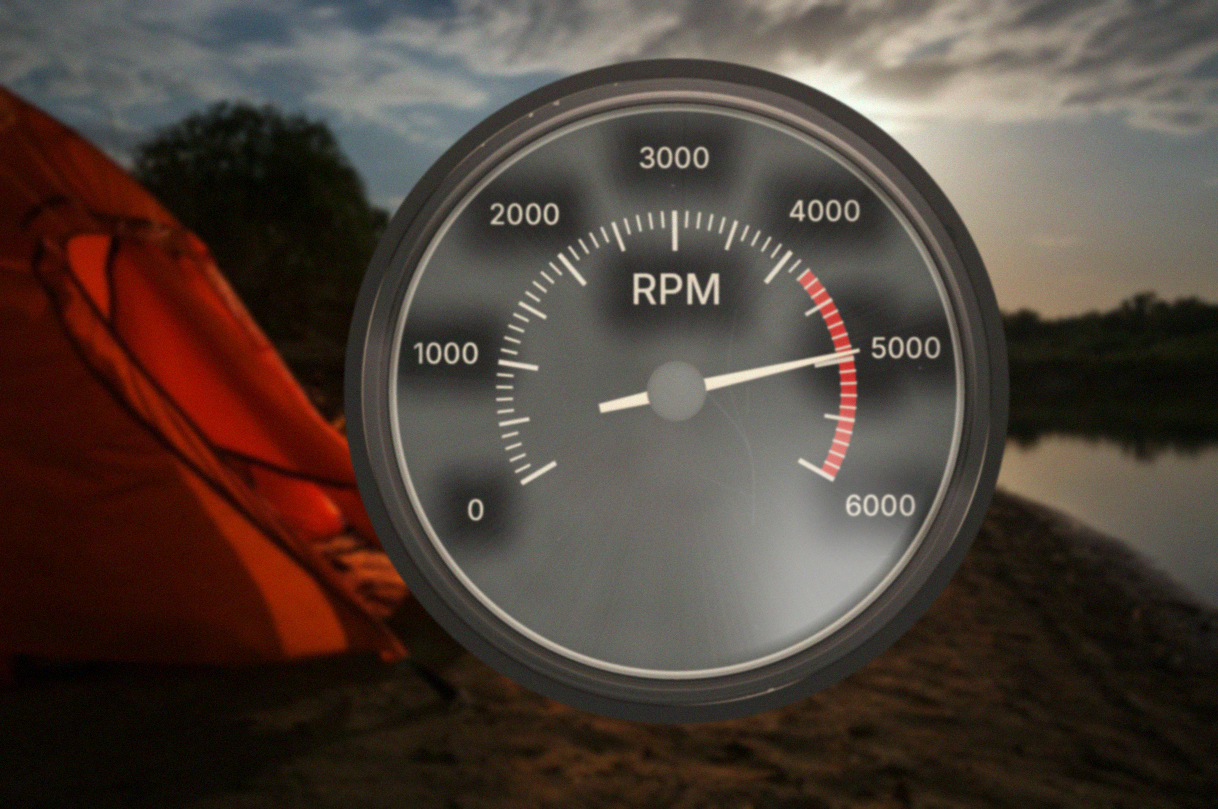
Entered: 4950; rpm
